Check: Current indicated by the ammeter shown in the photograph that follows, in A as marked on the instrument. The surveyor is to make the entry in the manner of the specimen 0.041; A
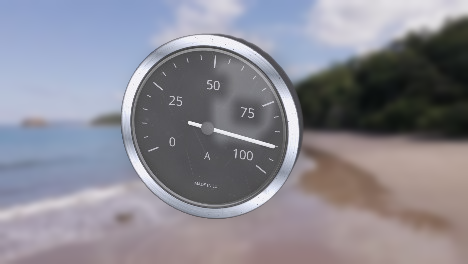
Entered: 90; A
